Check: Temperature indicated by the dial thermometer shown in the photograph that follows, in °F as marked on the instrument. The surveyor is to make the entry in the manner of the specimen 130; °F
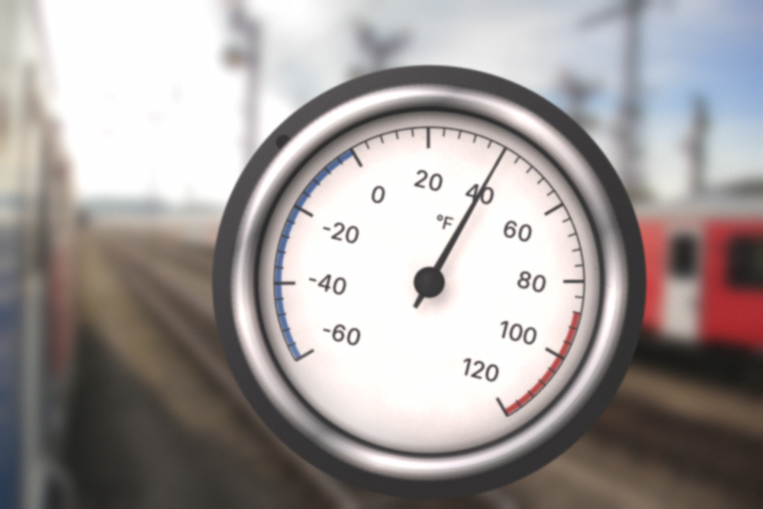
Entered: 40; °F
